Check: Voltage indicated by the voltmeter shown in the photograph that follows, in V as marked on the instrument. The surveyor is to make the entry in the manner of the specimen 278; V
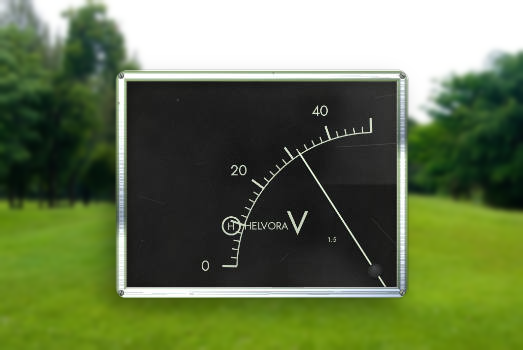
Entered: 32; V
